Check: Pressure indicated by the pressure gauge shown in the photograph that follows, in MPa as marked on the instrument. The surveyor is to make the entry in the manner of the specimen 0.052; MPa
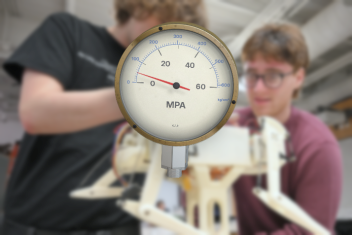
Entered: 5; MPa
